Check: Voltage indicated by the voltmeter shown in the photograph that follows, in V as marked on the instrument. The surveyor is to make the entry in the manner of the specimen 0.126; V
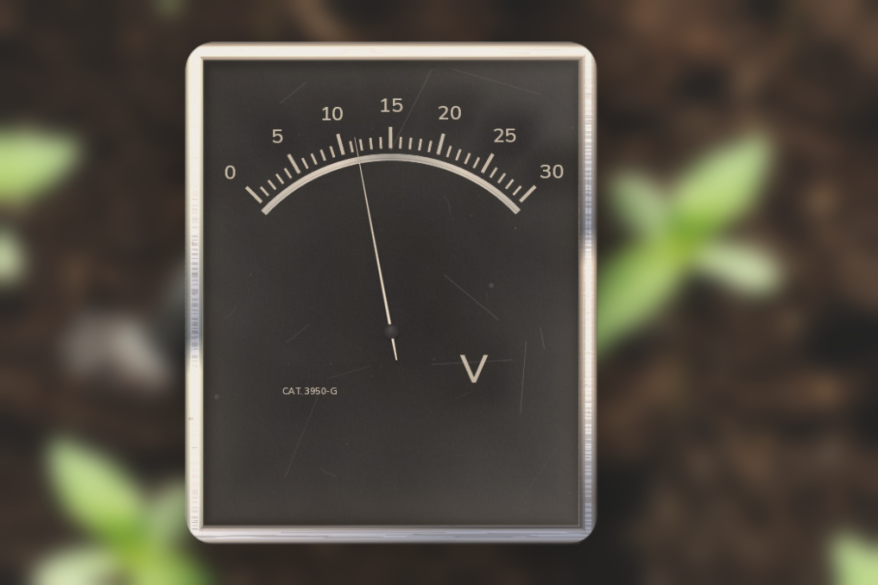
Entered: 11.5; V
